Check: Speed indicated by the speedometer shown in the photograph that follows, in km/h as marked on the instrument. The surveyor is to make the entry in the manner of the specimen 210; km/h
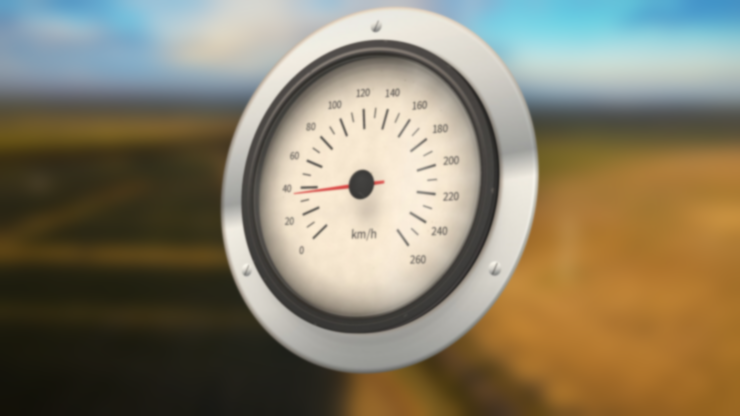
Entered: 35; km/h
